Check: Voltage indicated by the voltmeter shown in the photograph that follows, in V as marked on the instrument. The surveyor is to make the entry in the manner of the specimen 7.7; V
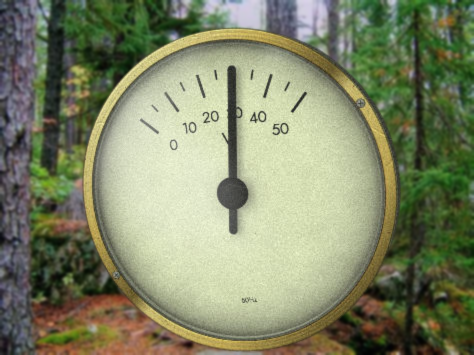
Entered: 30; V
